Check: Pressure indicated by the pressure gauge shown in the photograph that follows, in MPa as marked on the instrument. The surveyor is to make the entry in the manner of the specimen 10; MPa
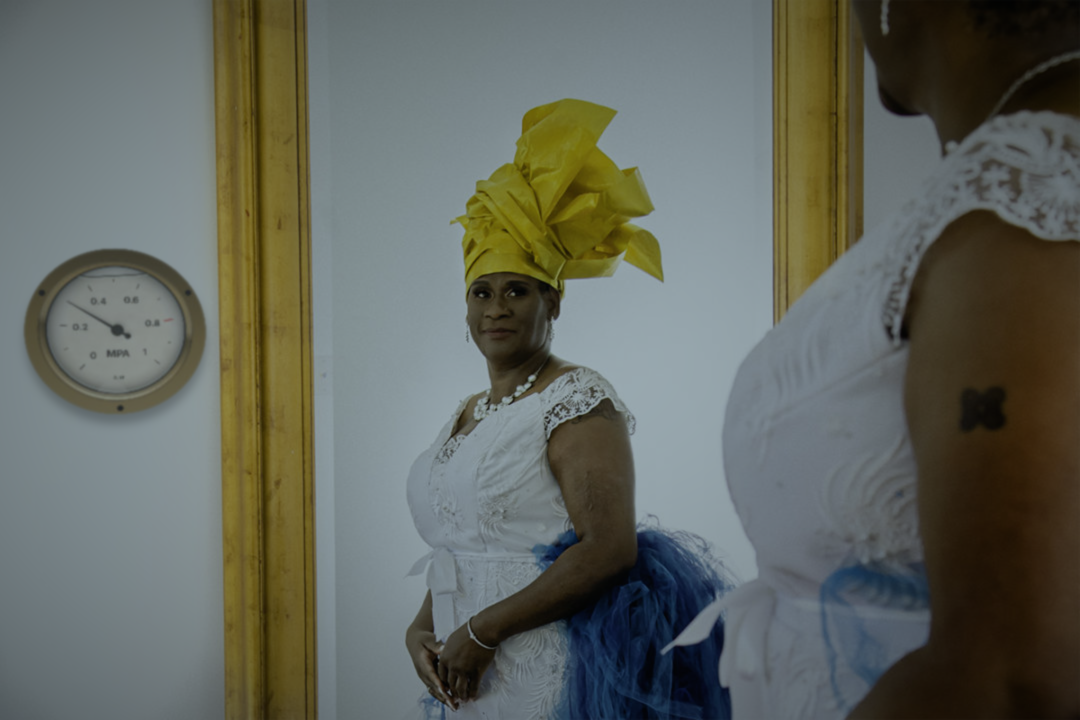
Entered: 0.3; MPa
